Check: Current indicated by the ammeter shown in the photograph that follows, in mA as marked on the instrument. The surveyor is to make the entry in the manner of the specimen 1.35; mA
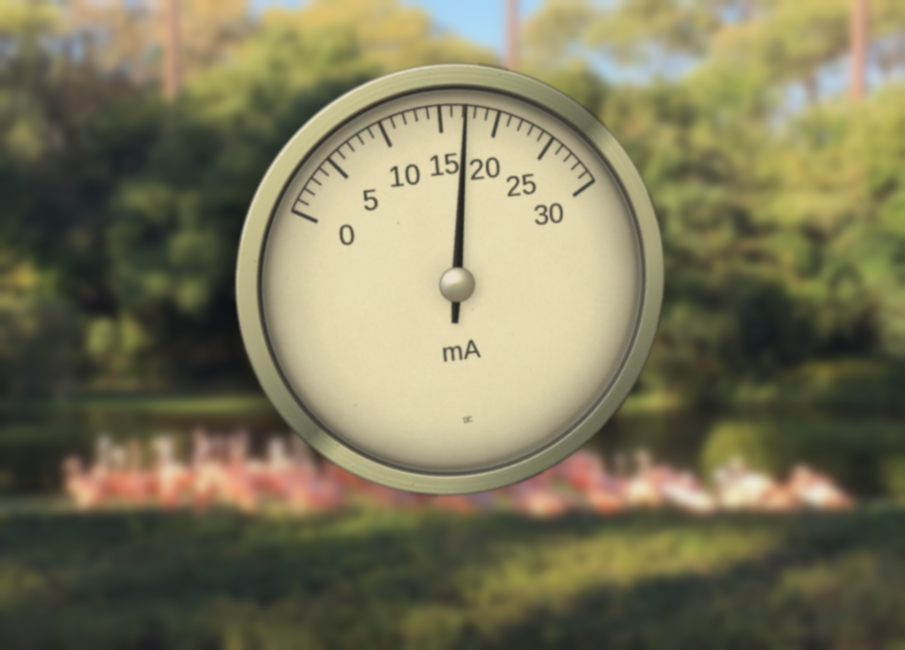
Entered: 17; mA
